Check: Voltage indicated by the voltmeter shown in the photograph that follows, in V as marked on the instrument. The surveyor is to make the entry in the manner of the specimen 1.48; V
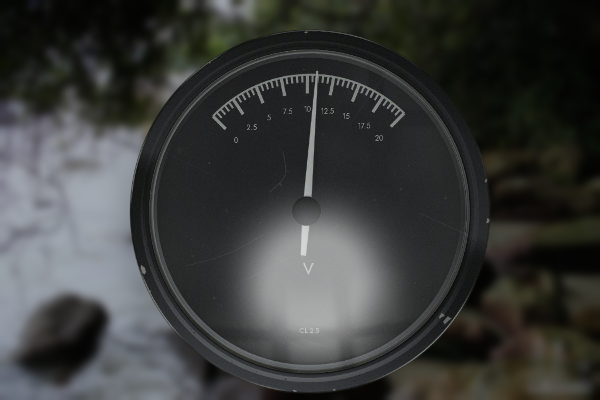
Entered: 11; V
